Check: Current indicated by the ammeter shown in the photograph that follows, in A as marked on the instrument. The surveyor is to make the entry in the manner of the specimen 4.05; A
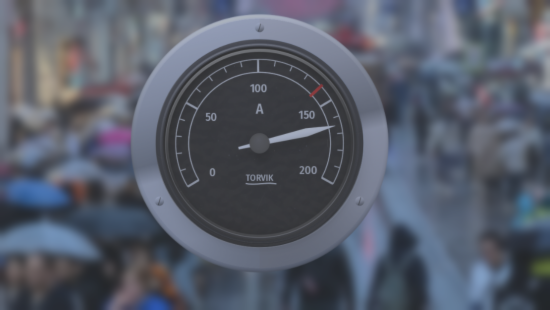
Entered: 165; A
